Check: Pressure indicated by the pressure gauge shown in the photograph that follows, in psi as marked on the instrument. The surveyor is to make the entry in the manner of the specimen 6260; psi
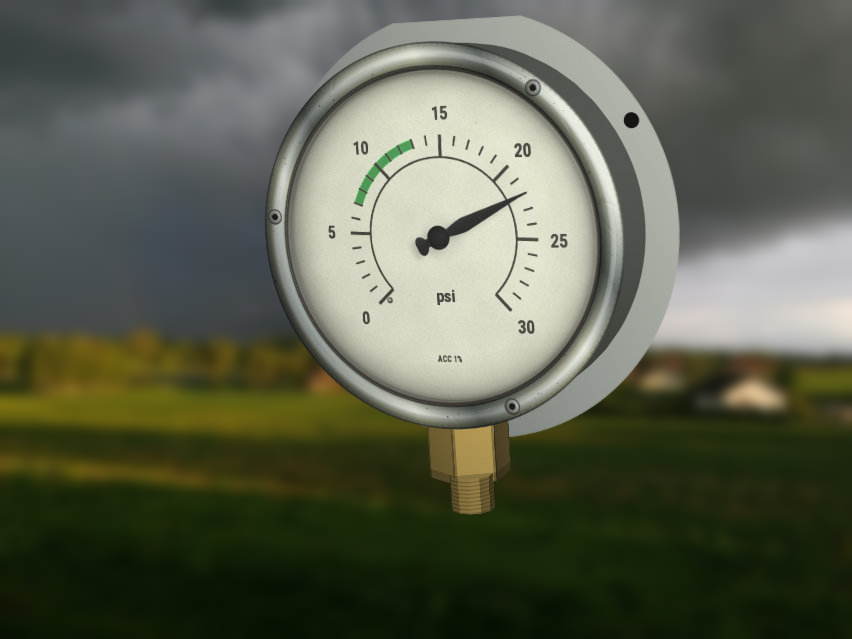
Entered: 22; psi
